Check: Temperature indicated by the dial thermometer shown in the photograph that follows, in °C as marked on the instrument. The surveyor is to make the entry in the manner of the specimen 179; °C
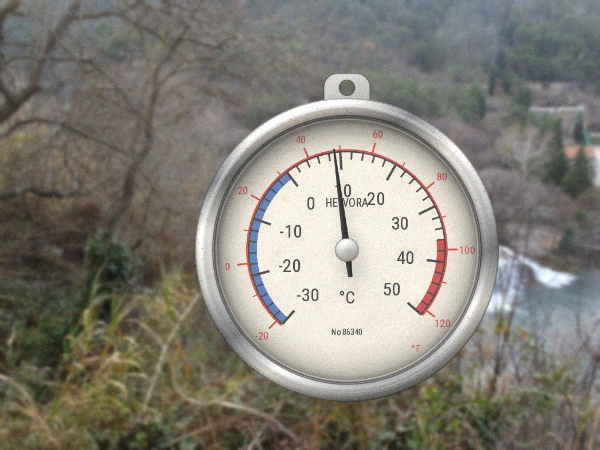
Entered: 9; °C
